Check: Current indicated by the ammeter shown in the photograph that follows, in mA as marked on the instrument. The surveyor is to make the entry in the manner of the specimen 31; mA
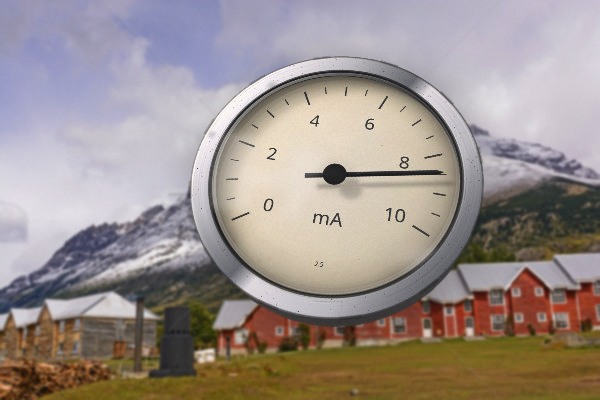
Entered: 8.5; mA
